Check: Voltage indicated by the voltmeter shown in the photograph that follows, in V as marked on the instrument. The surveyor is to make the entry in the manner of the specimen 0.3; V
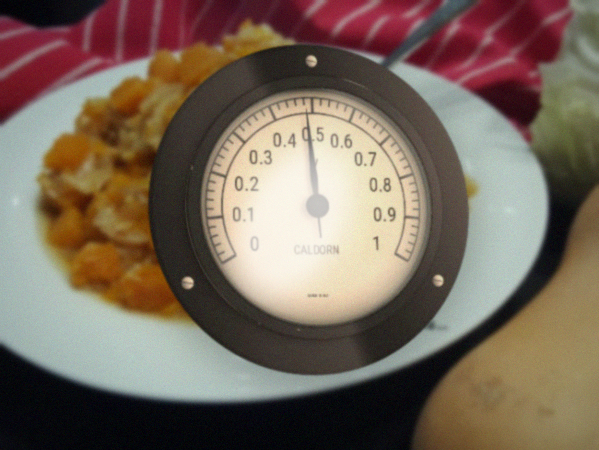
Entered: 0.48; V
